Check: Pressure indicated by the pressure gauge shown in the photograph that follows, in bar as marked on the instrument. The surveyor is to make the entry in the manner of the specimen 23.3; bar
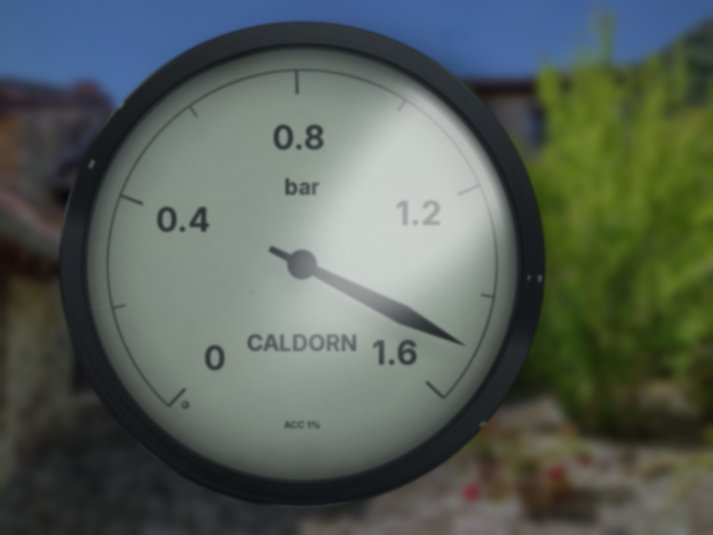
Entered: 1.5; bar
